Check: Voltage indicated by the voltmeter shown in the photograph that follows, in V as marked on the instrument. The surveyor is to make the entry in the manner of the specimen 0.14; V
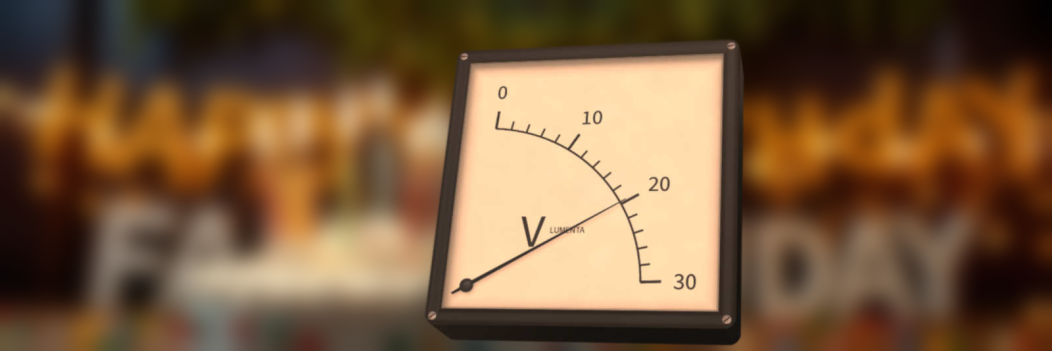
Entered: 20; V
